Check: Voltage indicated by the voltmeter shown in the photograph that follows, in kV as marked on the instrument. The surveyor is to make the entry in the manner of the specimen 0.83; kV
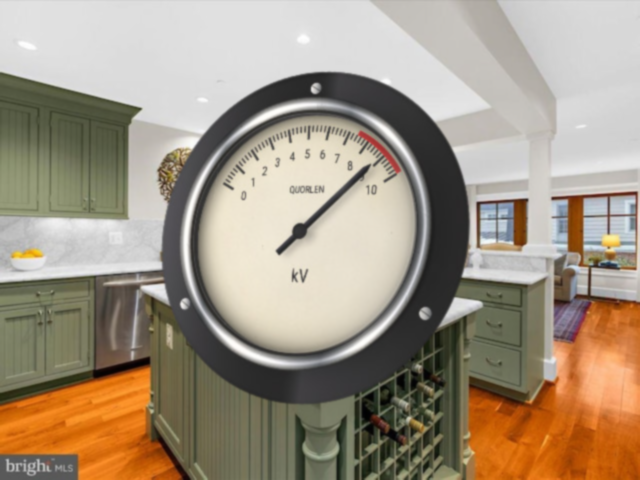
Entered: 9; kV
